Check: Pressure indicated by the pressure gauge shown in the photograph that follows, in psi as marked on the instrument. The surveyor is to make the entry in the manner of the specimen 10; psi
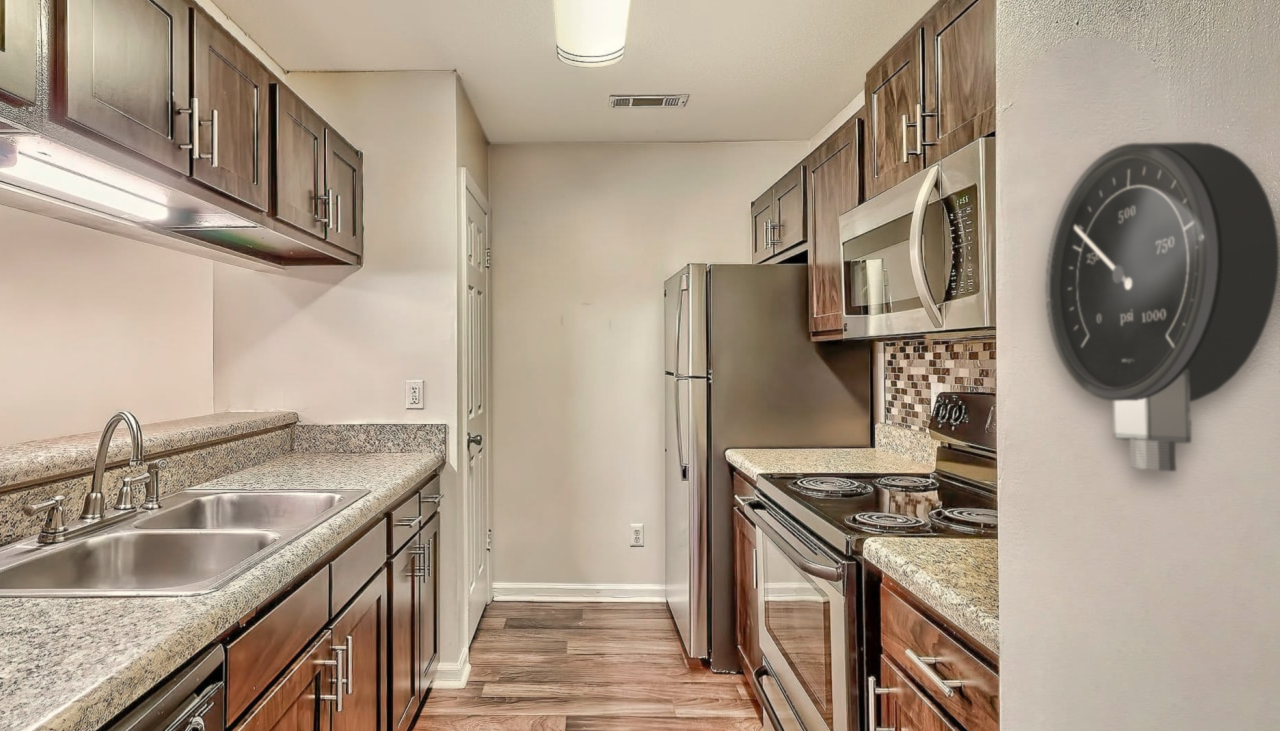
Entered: 300; psi
